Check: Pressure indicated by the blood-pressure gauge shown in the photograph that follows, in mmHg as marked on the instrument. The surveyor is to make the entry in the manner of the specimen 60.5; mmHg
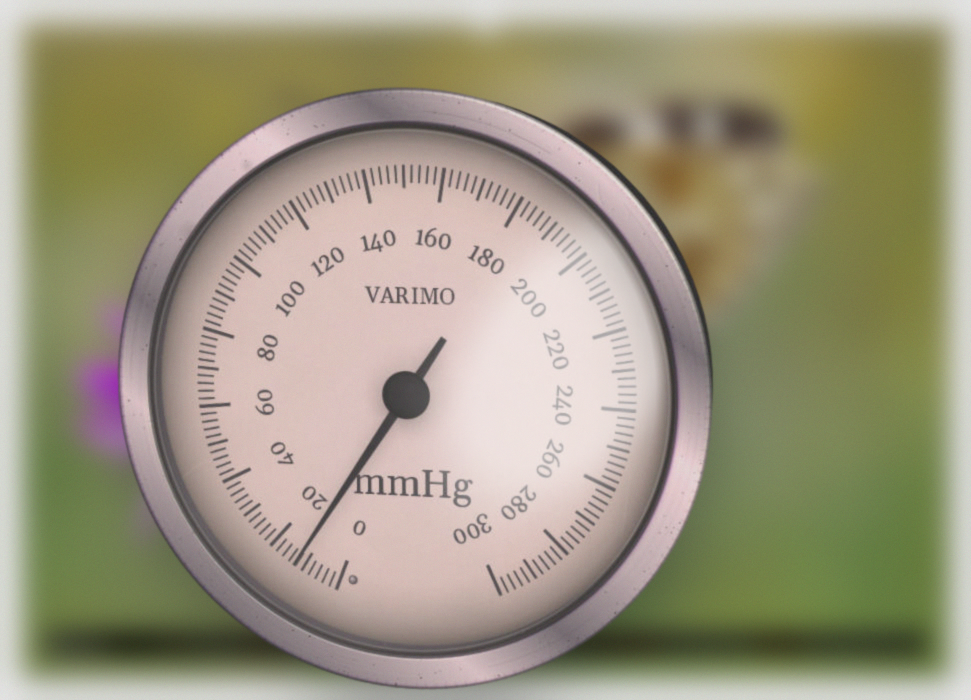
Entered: 12; mmHg
